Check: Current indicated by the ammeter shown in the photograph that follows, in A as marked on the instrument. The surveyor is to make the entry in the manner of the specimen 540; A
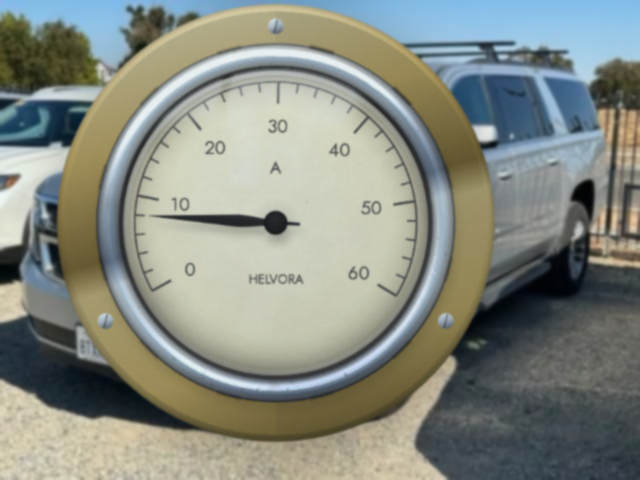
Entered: 8; A
